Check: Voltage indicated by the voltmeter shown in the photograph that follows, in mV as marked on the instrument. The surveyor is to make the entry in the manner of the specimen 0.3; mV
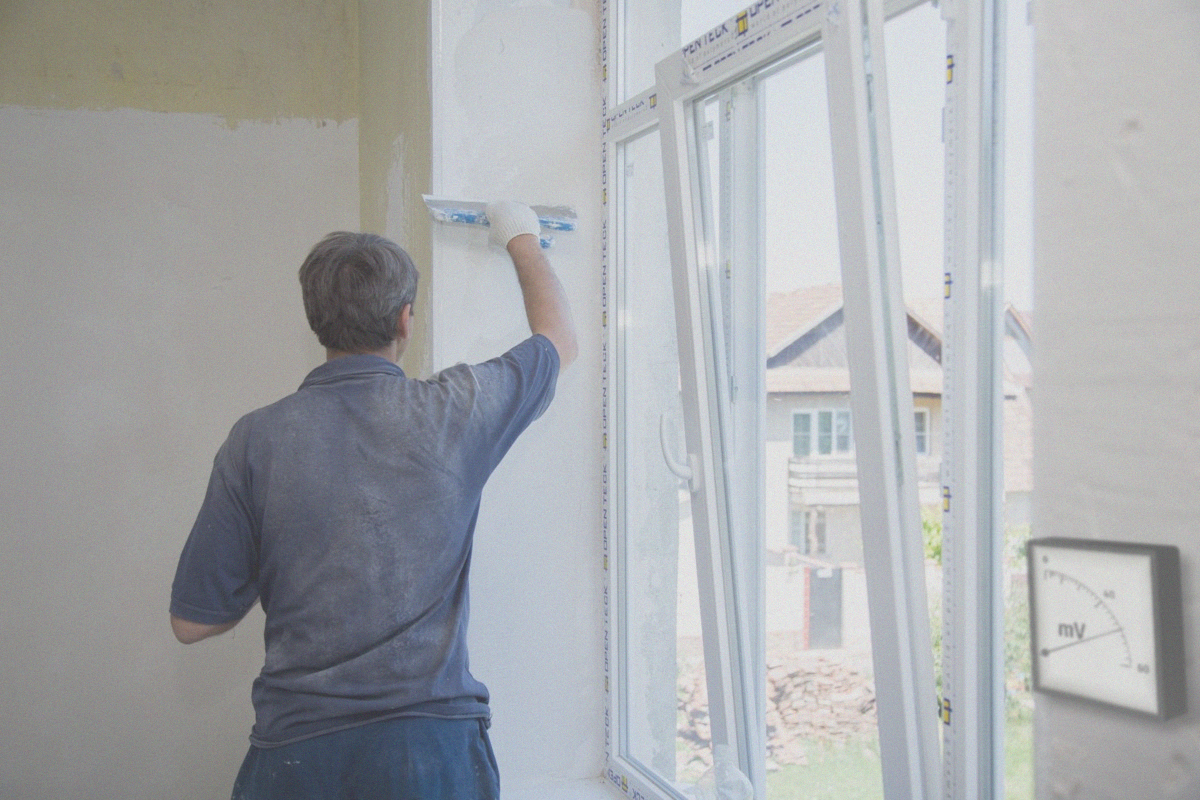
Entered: 50; mV
